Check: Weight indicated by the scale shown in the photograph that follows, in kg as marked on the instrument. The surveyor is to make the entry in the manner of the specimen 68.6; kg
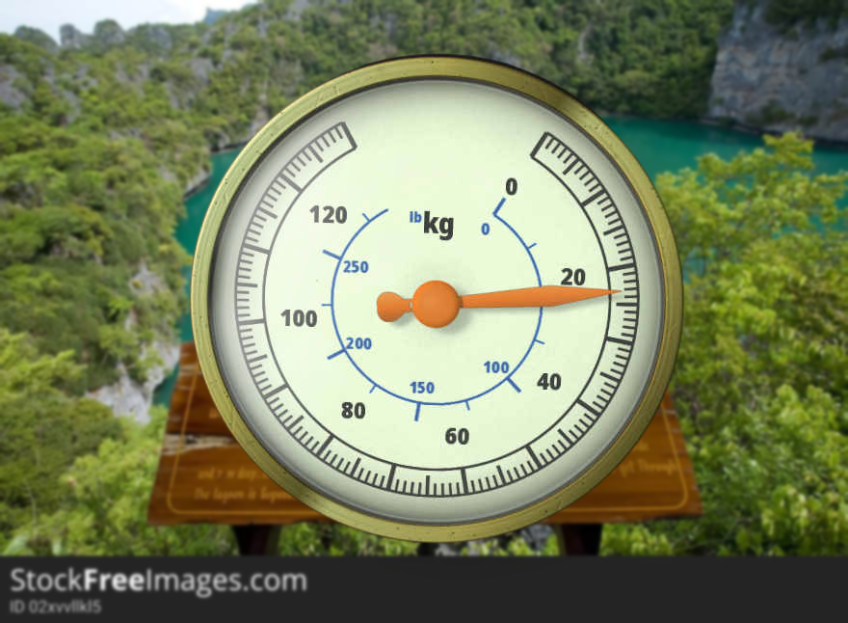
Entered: 23; kg
